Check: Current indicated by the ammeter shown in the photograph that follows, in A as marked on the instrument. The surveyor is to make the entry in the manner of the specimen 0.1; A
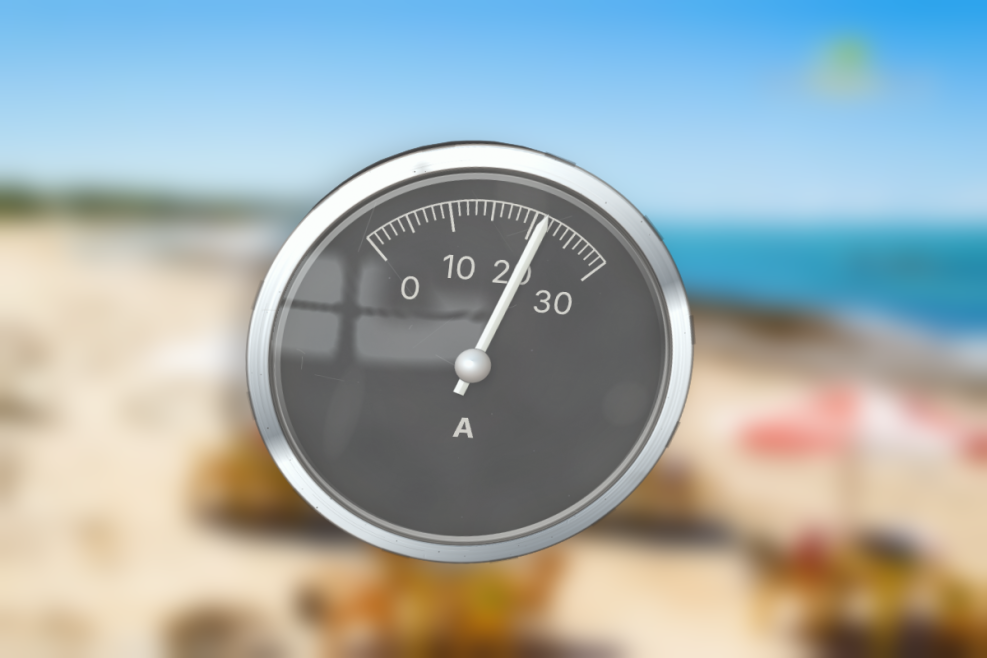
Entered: 21; A
